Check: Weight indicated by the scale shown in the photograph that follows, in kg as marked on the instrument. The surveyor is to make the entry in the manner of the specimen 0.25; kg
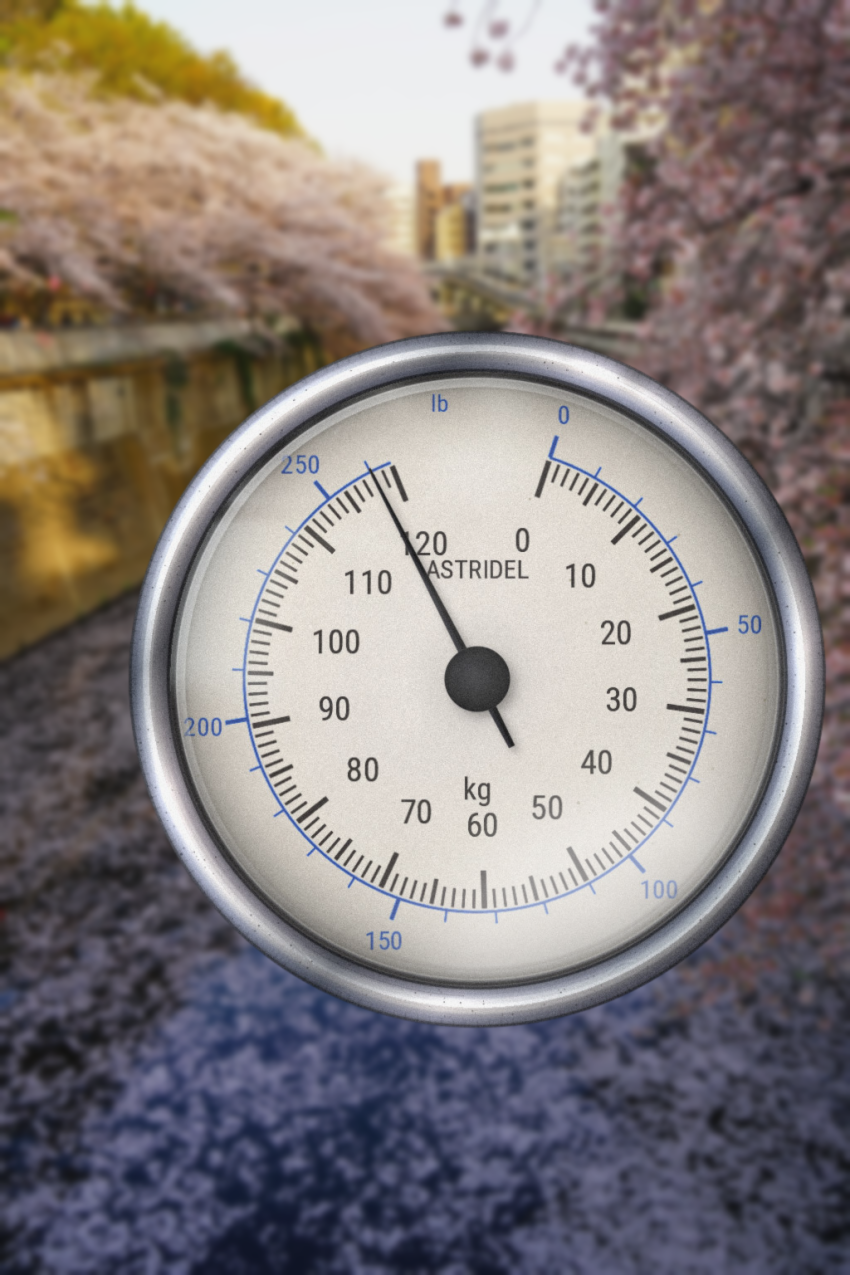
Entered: 118; kg
